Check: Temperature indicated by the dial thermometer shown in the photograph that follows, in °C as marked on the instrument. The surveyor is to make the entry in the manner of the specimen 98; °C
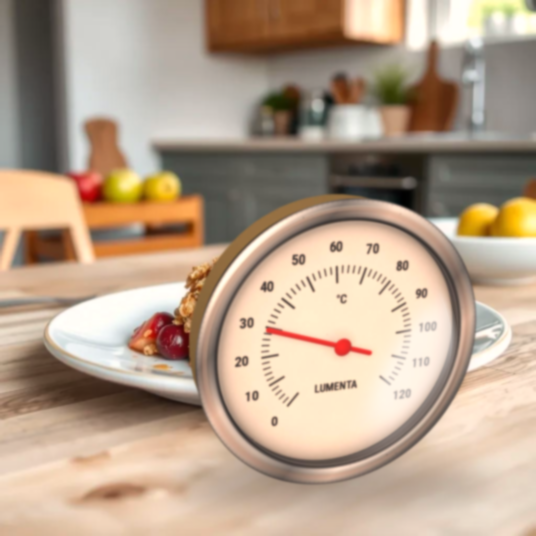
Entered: 30; °C
